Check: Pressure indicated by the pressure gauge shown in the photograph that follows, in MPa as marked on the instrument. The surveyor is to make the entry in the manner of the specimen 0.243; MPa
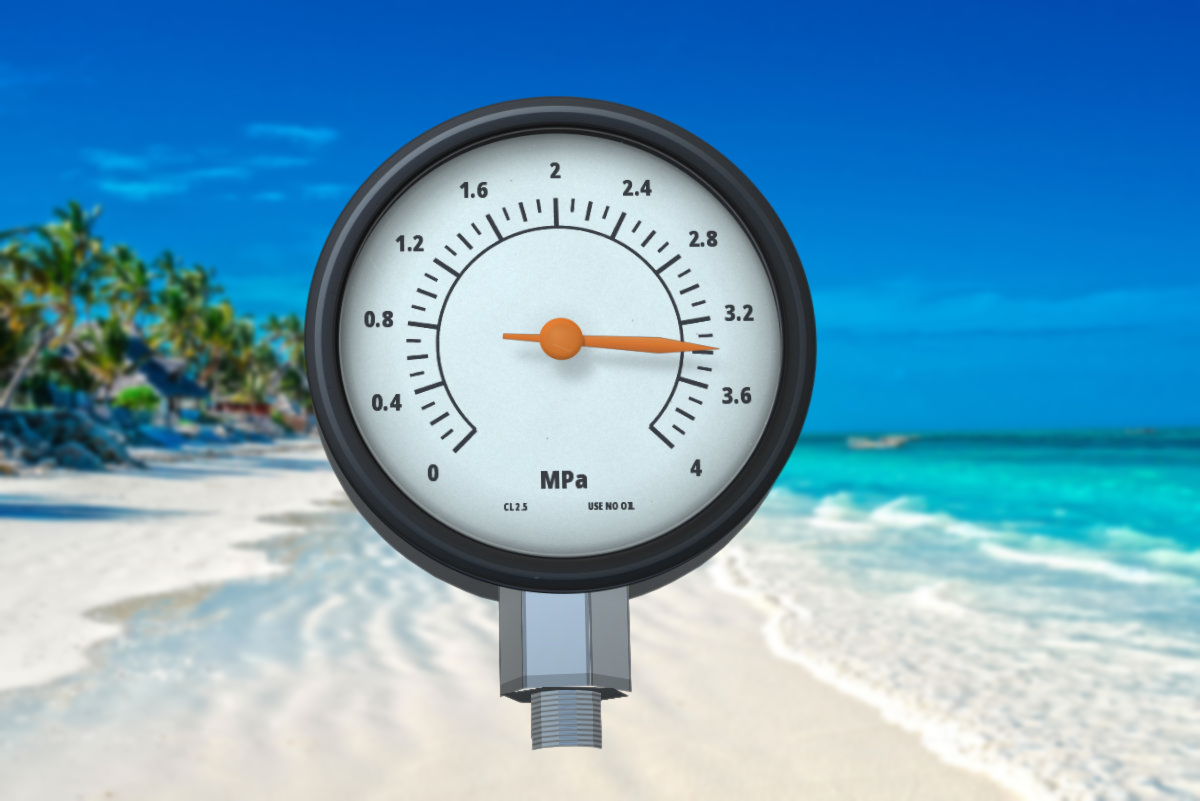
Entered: 3.4; MPa
